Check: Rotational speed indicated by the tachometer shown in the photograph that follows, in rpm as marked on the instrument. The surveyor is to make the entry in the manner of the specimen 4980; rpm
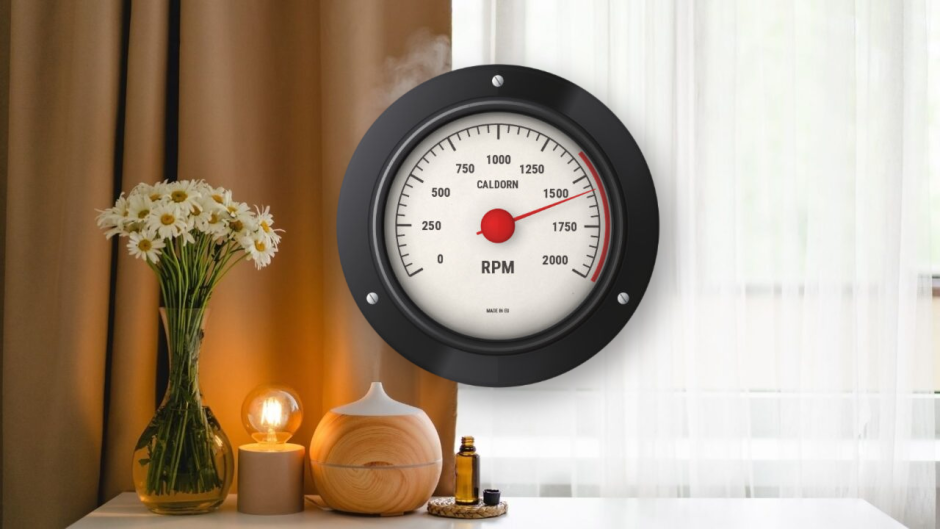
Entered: 1575; rpm
